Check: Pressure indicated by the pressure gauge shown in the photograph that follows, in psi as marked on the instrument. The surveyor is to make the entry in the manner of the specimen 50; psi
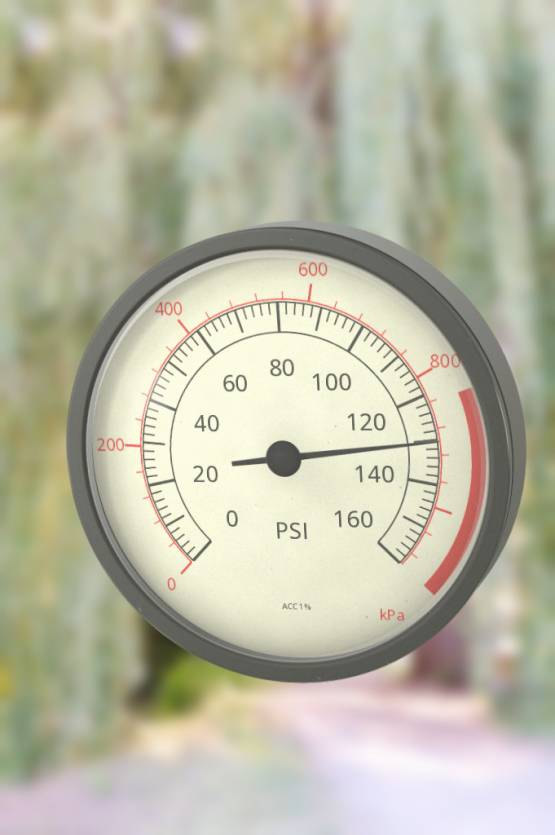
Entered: 130; psi
